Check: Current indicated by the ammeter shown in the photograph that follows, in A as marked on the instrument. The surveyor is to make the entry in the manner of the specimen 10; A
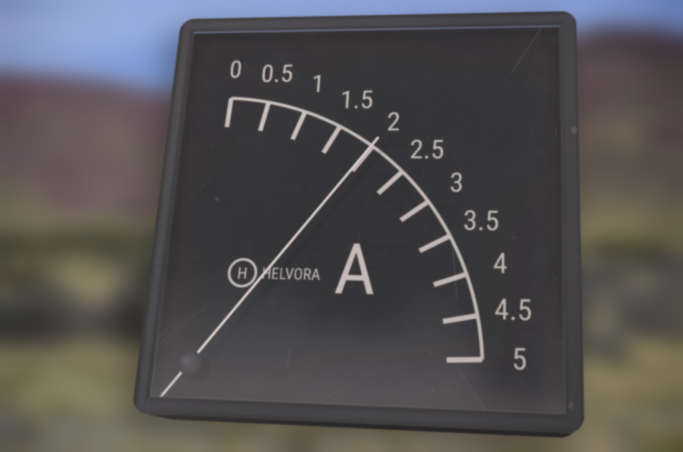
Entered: 2; A
